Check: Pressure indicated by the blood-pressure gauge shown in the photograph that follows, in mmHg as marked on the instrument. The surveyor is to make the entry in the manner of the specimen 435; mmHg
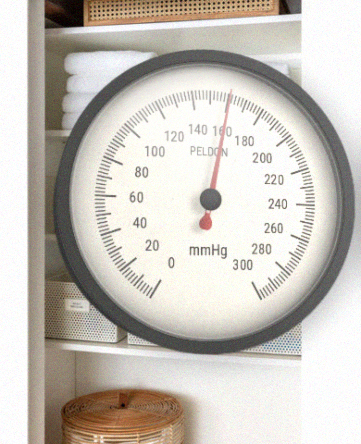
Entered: 160; mmHg
